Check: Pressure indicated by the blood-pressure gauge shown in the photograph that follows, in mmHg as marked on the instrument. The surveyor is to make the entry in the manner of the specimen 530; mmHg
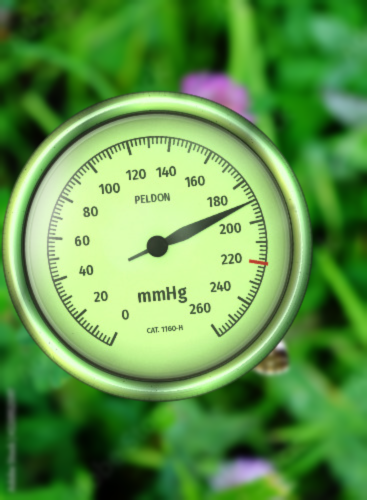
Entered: 190; mmHg
